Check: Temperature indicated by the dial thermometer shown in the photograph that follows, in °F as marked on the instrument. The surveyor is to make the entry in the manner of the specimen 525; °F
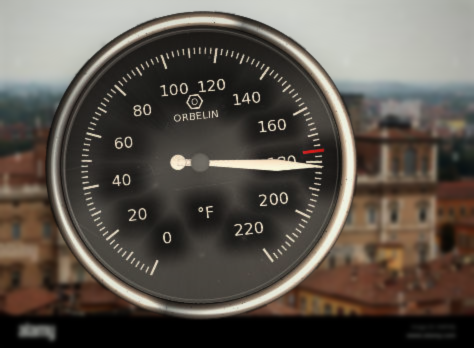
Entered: 182; °F
